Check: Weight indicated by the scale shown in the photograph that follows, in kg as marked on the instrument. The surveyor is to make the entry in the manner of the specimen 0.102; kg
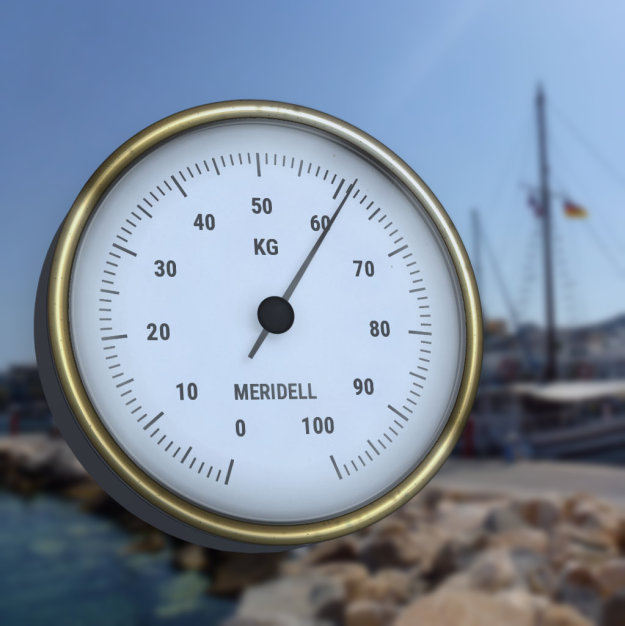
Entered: 61; kg
